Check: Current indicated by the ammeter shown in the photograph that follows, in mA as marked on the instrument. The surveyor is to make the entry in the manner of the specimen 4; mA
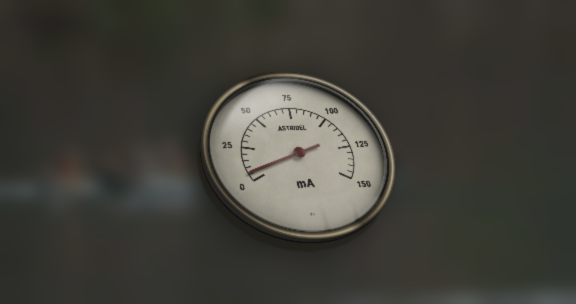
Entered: 5; mA
